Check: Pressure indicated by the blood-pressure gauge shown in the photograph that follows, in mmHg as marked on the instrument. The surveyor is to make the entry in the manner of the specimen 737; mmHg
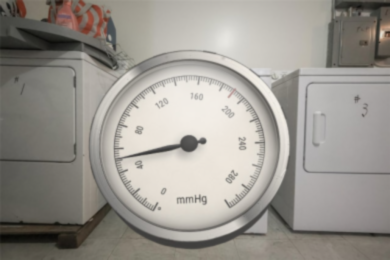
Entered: 50; mmHg
